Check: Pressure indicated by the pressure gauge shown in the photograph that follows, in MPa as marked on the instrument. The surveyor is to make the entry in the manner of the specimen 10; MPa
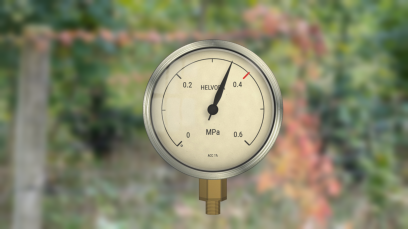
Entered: 0.35; MPa
